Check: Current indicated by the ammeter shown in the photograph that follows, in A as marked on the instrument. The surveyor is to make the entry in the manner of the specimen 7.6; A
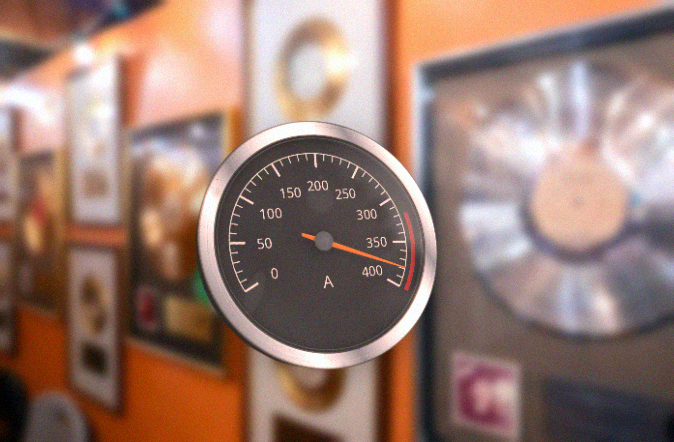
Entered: 380; A
